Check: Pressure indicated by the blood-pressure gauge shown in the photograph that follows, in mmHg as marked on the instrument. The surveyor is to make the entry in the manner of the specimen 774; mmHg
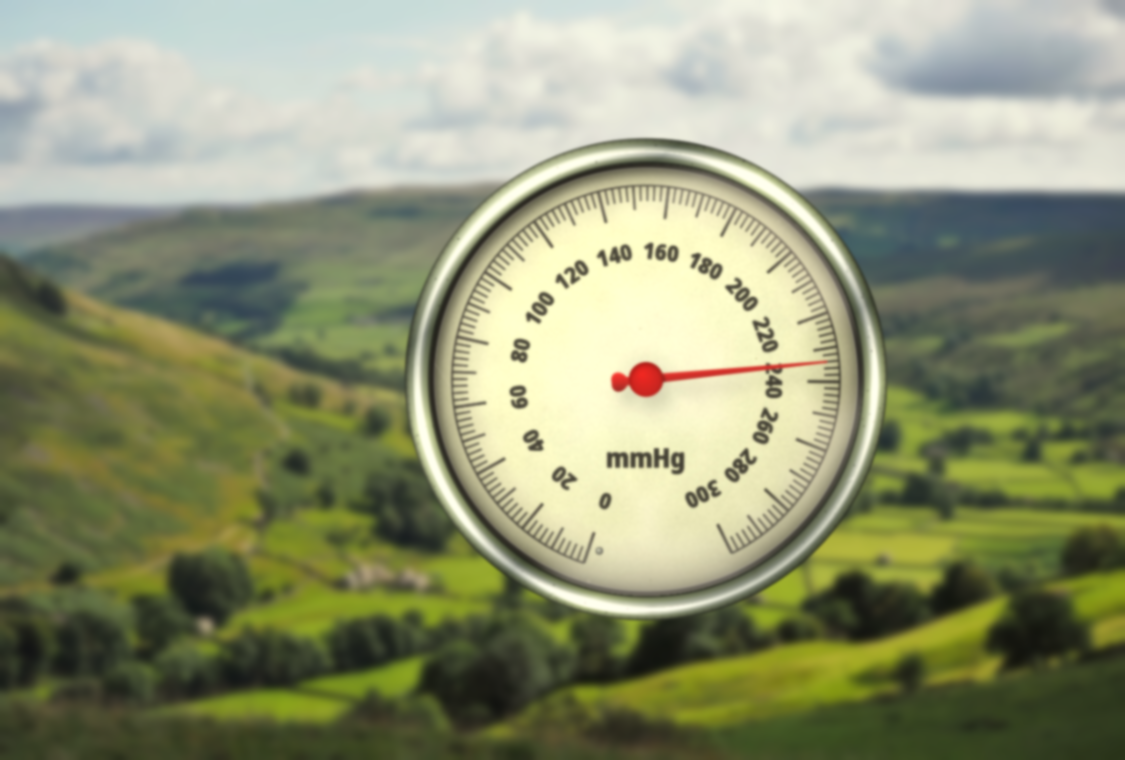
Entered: 234; mmHg
